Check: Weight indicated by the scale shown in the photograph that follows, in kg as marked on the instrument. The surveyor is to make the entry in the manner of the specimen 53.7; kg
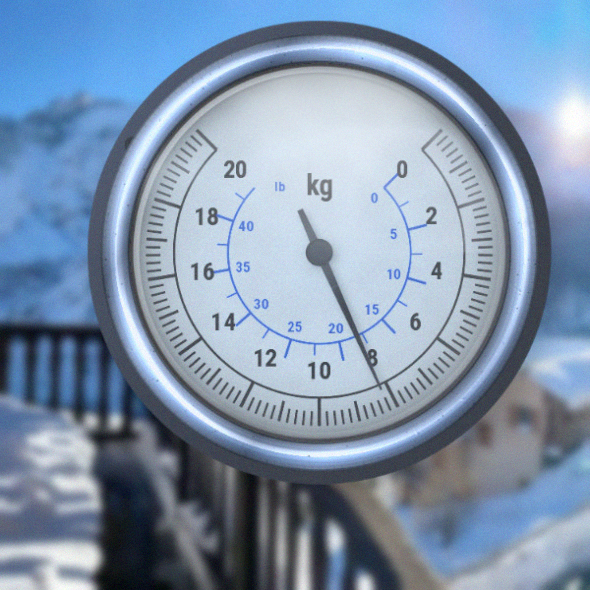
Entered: 8.2; kg
